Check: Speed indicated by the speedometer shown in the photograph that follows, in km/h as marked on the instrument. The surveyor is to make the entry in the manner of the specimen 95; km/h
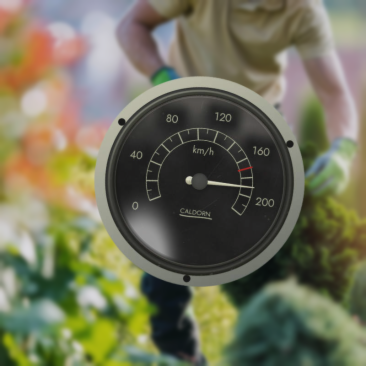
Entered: 190; km/h
